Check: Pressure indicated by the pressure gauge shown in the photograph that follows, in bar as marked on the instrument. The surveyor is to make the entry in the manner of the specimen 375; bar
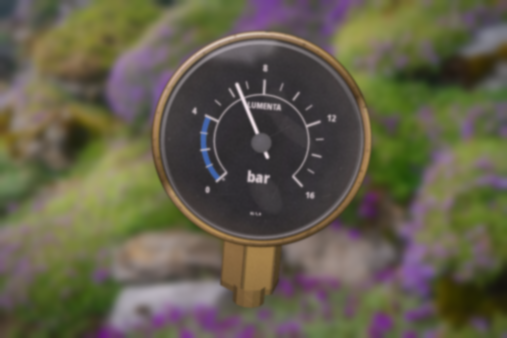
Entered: 6.5; bar
